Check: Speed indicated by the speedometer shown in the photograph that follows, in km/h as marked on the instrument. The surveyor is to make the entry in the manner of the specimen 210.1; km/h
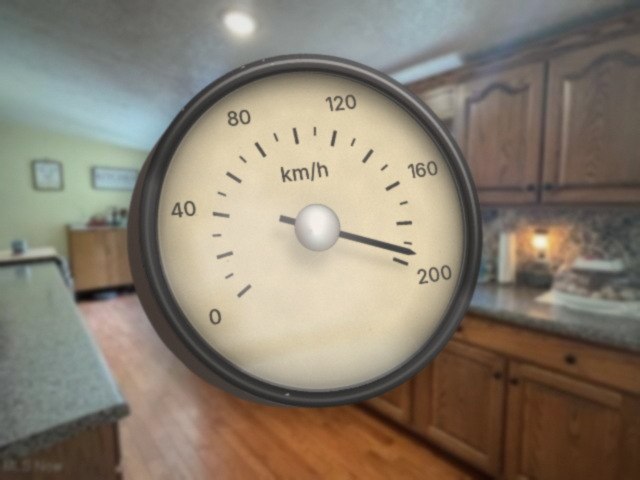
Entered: 195; km/h
